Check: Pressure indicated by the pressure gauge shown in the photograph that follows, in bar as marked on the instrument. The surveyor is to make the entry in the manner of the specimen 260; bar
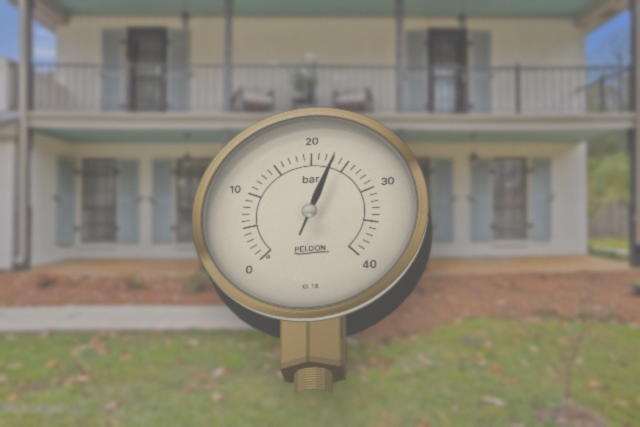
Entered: 23; bar
